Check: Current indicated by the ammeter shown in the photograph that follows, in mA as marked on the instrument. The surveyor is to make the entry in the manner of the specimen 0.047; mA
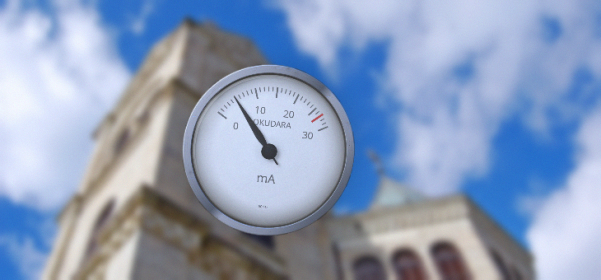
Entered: 5; mA
